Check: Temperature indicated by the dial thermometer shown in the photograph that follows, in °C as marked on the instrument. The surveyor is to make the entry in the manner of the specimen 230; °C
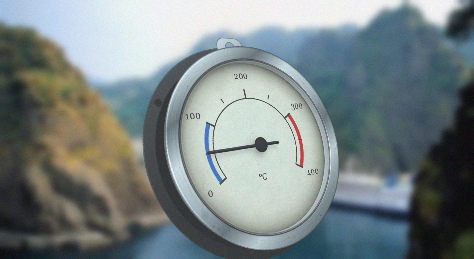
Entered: 50; °C
